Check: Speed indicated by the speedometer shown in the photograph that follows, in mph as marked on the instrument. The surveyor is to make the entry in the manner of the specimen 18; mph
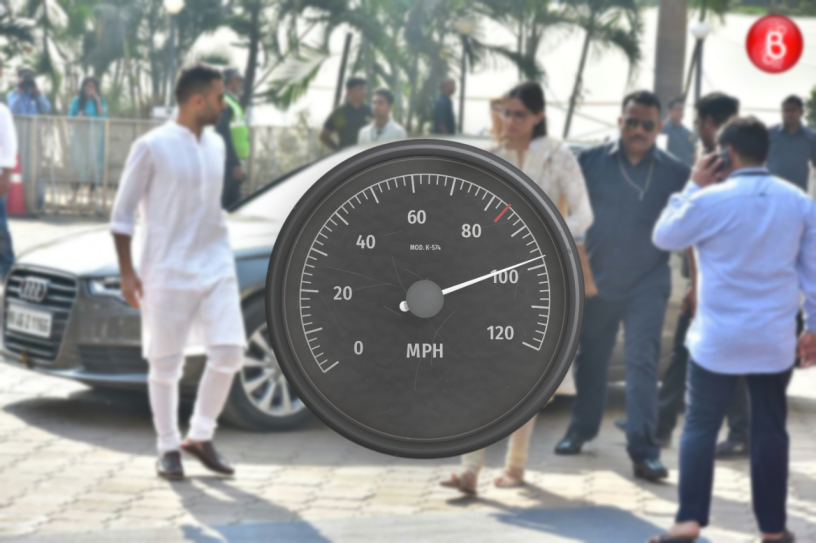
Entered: 98; mph
